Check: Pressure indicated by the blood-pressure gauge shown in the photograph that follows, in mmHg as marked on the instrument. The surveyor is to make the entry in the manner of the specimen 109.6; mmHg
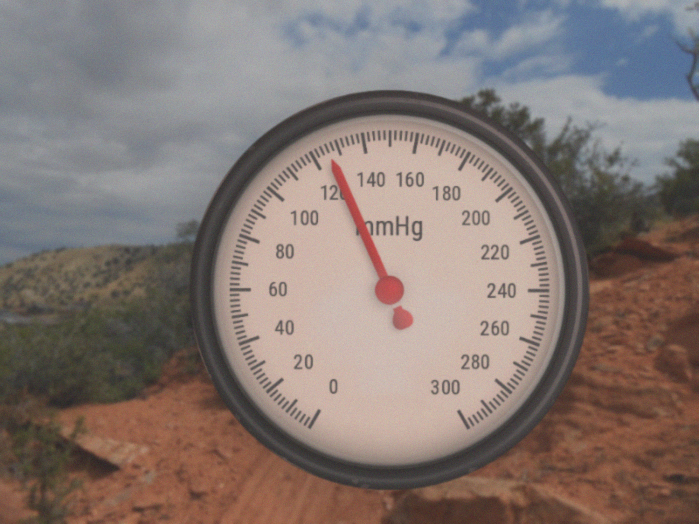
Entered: 126; mmHg
